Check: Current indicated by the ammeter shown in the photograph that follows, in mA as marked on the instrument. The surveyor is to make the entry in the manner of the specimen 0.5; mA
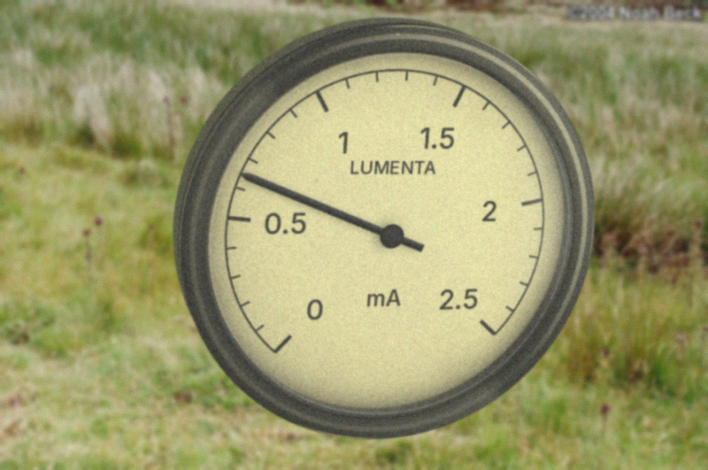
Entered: 0.65; mA
